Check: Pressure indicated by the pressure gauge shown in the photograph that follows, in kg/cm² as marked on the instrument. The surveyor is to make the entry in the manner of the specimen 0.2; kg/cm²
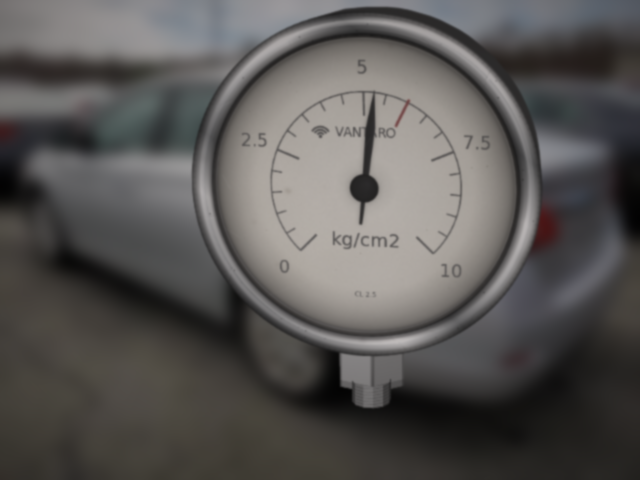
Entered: 5.25; kg/cm²
